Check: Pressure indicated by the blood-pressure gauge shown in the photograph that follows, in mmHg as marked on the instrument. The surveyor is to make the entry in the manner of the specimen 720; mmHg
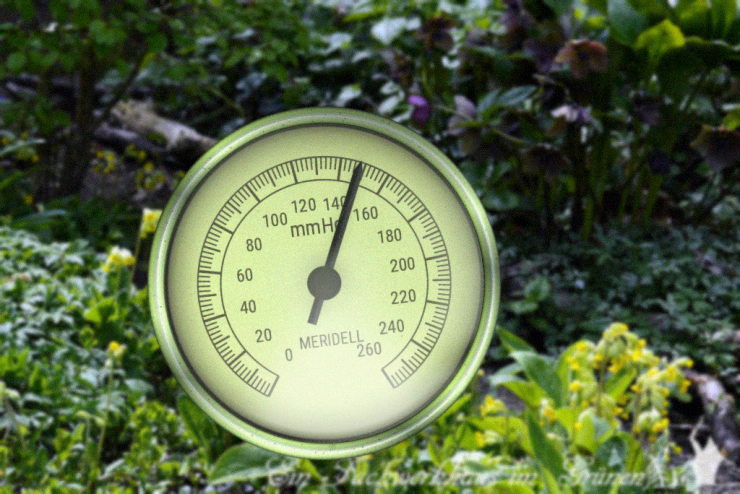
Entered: 148; mmHg
